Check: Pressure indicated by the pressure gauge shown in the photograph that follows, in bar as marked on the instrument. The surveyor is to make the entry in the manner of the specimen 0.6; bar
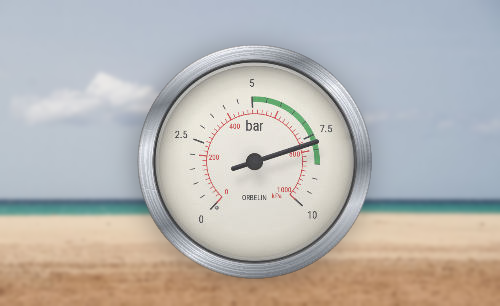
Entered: 7.75; bar
